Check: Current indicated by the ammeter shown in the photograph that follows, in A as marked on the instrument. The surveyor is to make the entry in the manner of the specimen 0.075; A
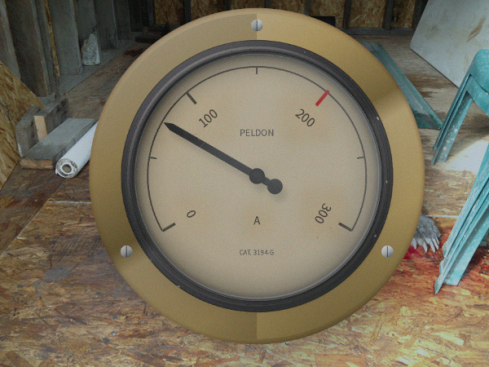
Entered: 75; A
